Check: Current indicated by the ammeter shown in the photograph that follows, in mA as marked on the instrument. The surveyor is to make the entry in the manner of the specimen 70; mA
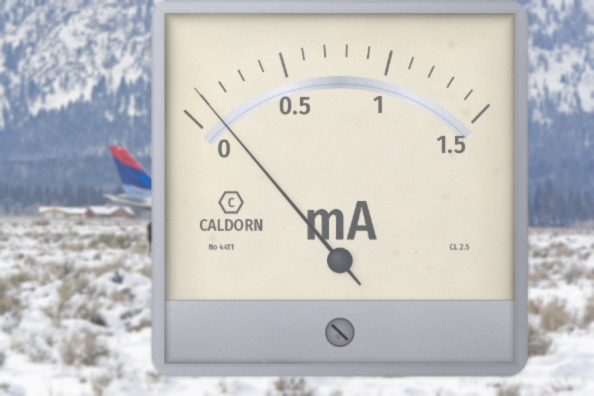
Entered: 0.1; mA
